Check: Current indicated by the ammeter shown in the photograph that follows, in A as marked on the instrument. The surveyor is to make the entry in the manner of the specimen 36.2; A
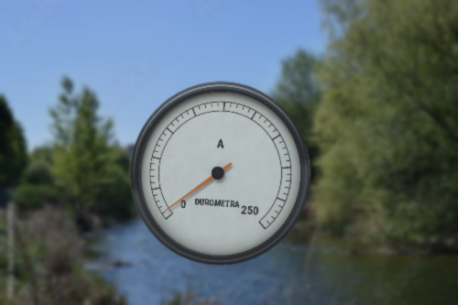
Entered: 5; A
